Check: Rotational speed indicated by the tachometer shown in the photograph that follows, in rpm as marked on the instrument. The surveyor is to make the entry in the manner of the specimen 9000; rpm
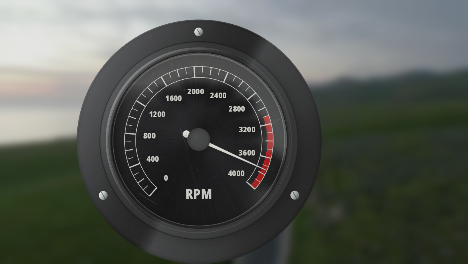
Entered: 3750; rpm
